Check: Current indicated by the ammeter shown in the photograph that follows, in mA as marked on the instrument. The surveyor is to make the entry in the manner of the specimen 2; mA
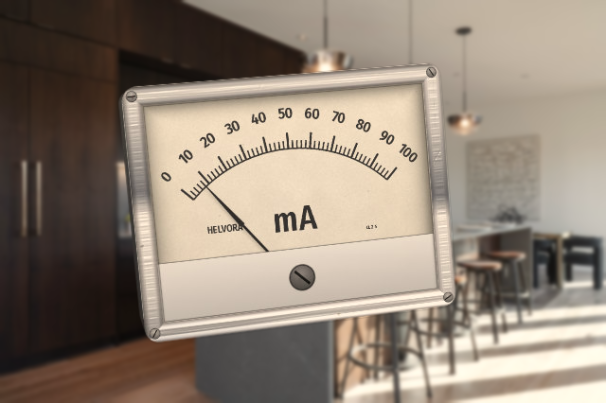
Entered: 8; mA
